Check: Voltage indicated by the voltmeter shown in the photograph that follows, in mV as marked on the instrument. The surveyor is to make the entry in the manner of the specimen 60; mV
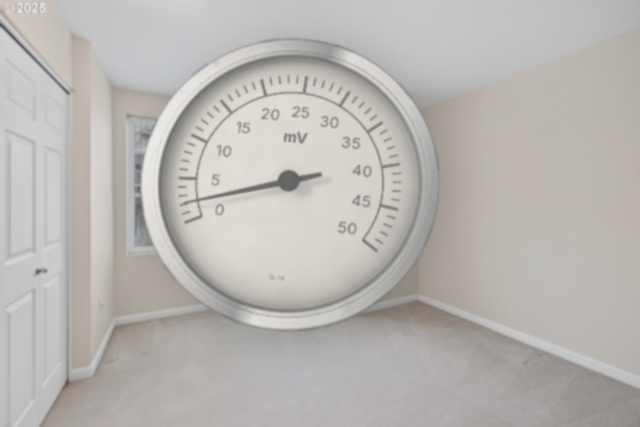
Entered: 2; mV
